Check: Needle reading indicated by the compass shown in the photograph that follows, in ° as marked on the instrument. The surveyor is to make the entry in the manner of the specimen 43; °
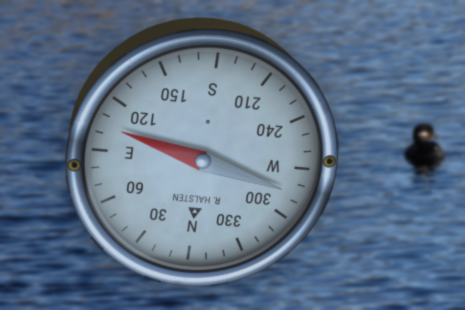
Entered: 105; °
